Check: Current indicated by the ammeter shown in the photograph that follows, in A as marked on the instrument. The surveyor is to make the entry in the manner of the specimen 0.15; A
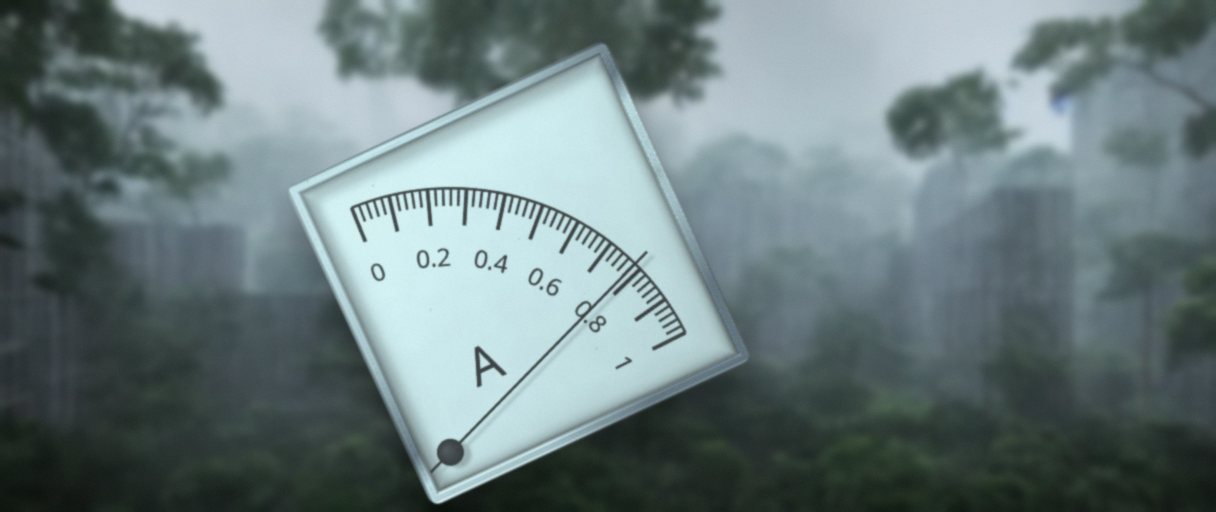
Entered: 0.78; A
